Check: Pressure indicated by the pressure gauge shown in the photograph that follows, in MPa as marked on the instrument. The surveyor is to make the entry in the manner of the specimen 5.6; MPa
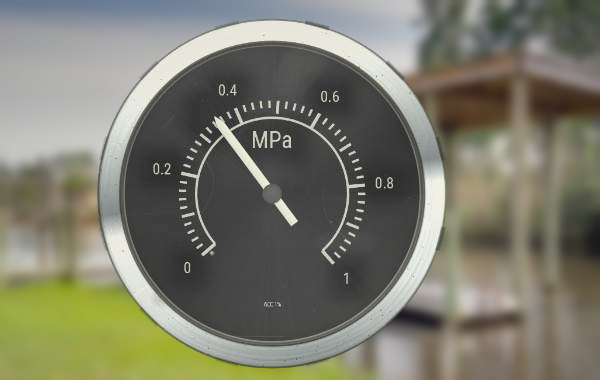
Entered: 0.35; MPa
